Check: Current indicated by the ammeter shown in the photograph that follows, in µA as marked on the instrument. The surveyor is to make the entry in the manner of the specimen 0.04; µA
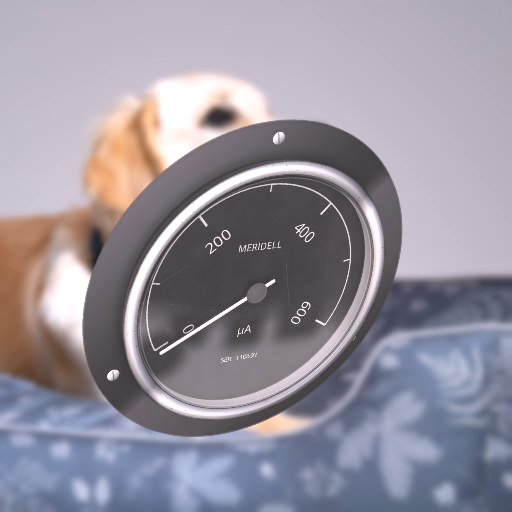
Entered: 0; µA
